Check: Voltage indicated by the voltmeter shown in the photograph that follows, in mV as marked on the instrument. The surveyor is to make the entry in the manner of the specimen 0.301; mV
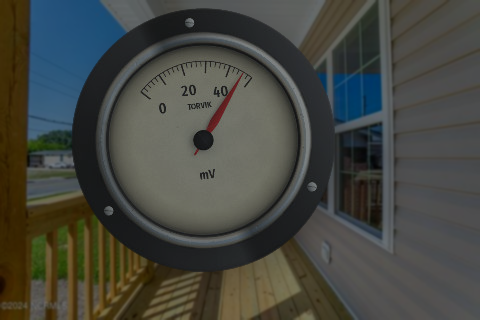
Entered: 46; mV
